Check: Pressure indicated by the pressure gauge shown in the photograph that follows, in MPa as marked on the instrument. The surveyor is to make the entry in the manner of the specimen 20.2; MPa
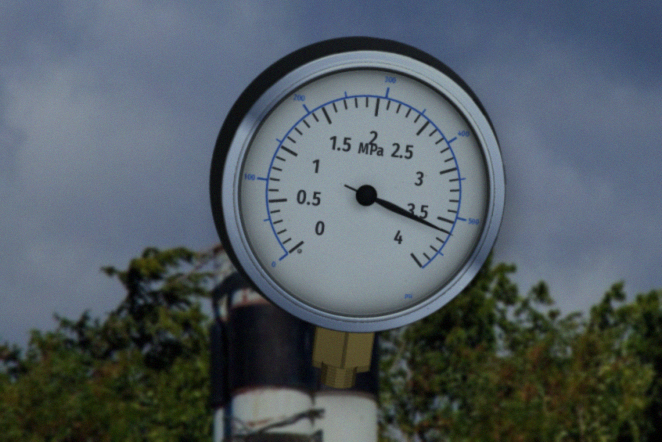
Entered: 3.6; MPa
